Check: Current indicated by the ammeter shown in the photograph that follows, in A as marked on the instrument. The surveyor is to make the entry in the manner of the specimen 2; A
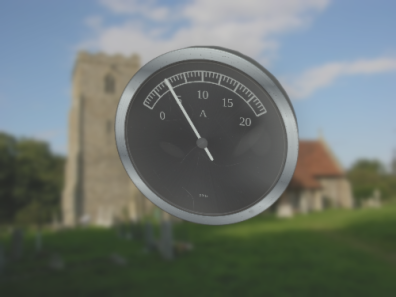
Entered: 5; A
